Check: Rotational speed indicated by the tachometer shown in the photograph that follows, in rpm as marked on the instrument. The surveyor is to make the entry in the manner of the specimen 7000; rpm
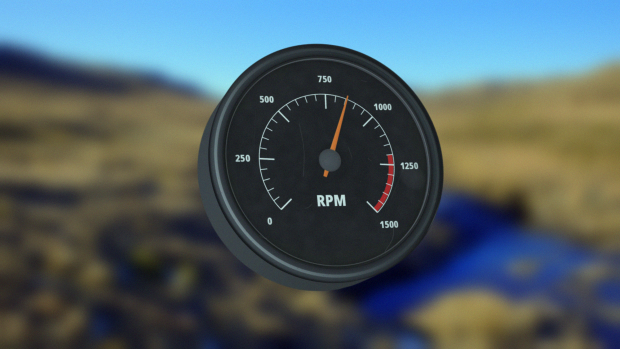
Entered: 850; rpm
